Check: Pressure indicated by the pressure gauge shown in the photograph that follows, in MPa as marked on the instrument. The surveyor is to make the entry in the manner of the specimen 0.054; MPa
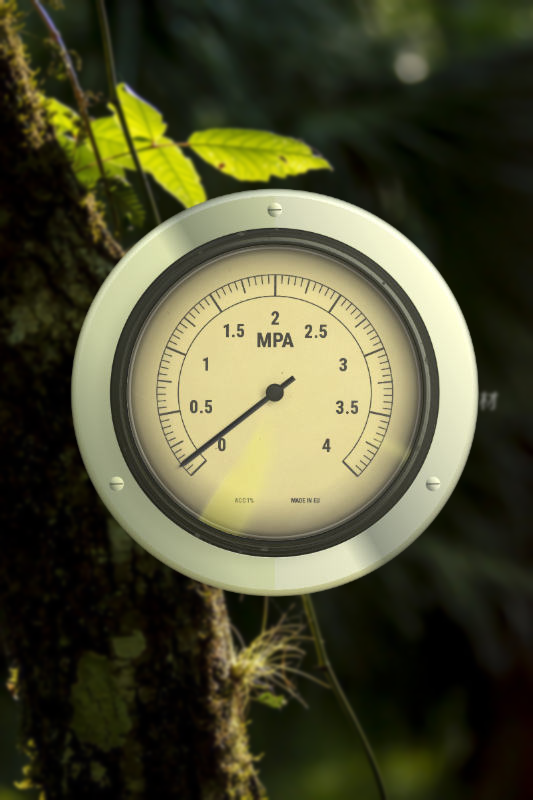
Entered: 0.1; MPa
